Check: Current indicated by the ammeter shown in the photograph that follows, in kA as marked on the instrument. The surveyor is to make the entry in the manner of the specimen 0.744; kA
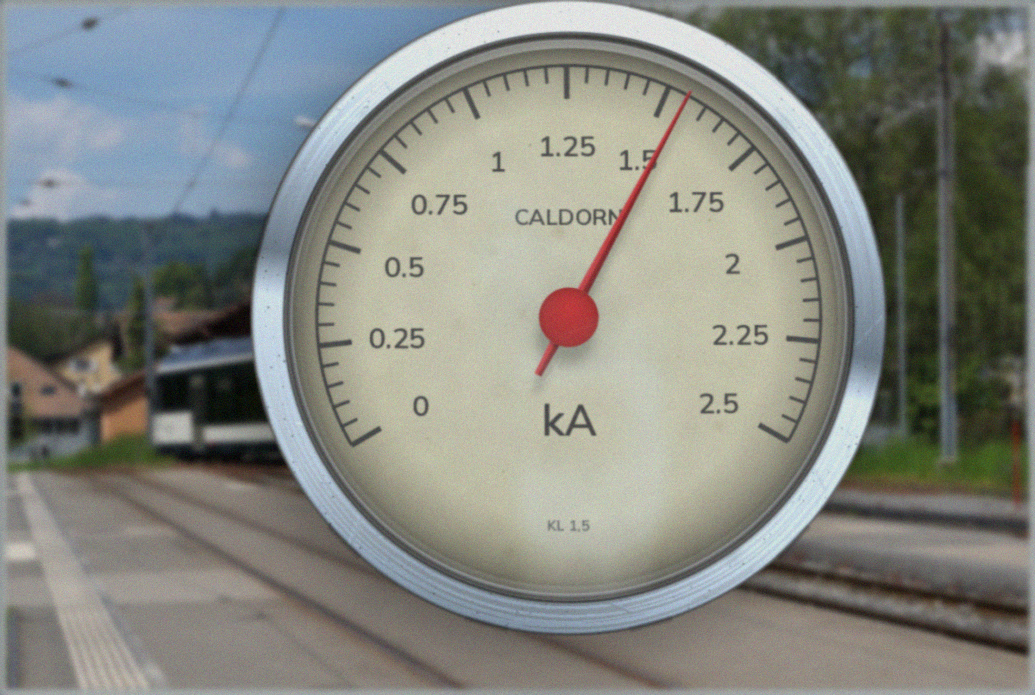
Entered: 1.55; kA
